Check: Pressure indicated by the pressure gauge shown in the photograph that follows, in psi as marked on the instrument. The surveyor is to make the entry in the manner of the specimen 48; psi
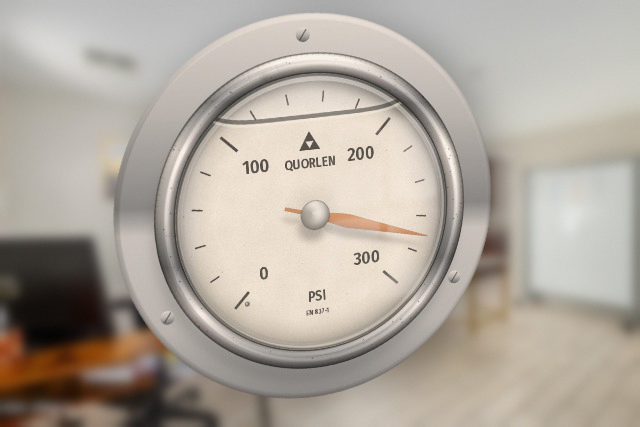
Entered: 270; psi
